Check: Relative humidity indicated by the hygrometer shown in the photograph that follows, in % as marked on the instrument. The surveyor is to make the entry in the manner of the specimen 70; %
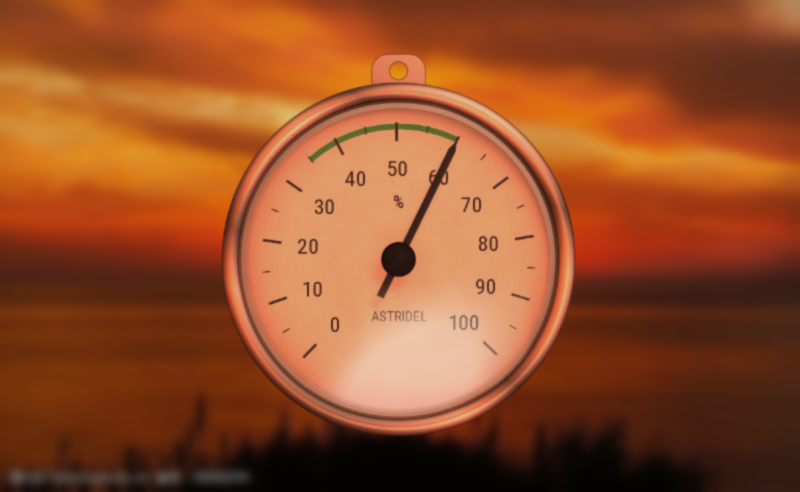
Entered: 60; %
